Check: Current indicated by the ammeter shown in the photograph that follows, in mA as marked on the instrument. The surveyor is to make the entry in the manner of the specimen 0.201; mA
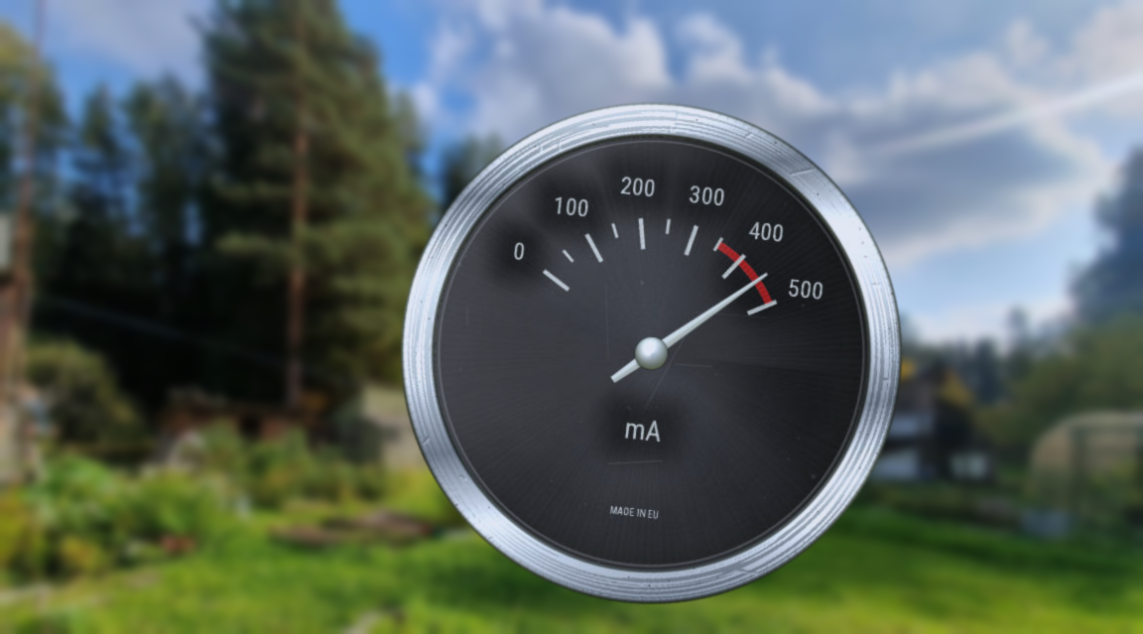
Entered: 450; mA
